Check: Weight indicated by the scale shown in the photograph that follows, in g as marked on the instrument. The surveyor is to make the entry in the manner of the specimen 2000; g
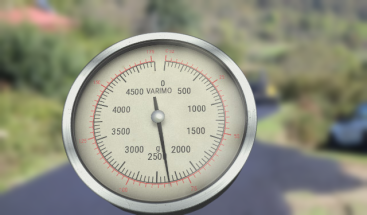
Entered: 2350; g
